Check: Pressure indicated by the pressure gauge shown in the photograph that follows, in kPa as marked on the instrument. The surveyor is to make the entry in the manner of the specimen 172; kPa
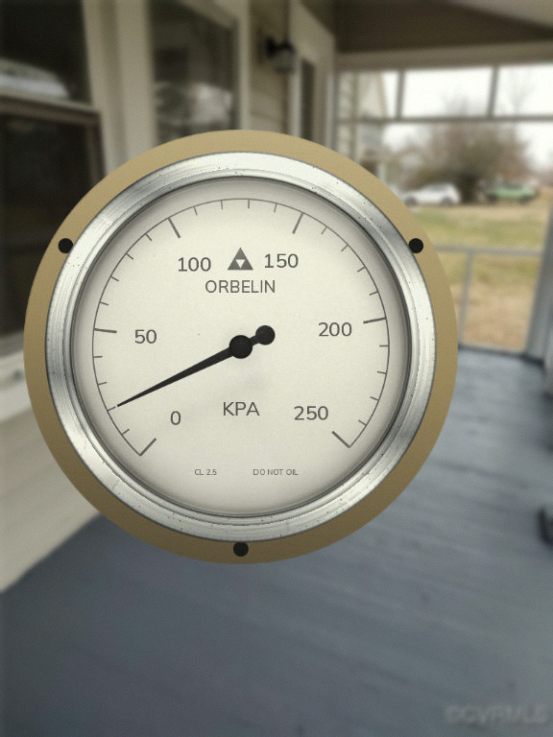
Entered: 20; kPa
